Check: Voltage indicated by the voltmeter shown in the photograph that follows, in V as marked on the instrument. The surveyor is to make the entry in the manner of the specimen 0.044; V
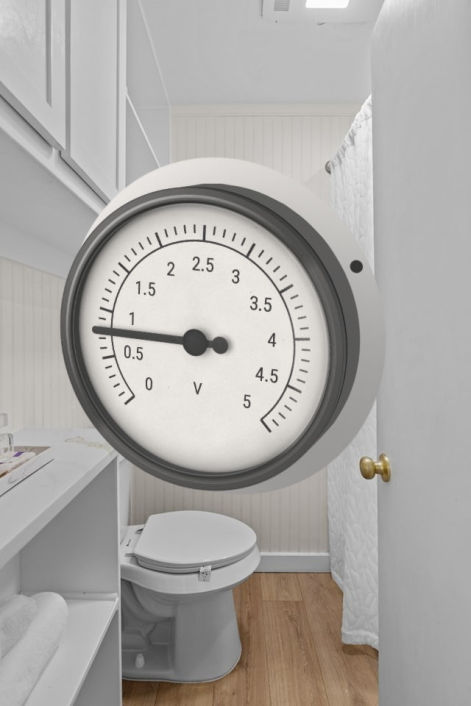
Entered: 0.8; V
